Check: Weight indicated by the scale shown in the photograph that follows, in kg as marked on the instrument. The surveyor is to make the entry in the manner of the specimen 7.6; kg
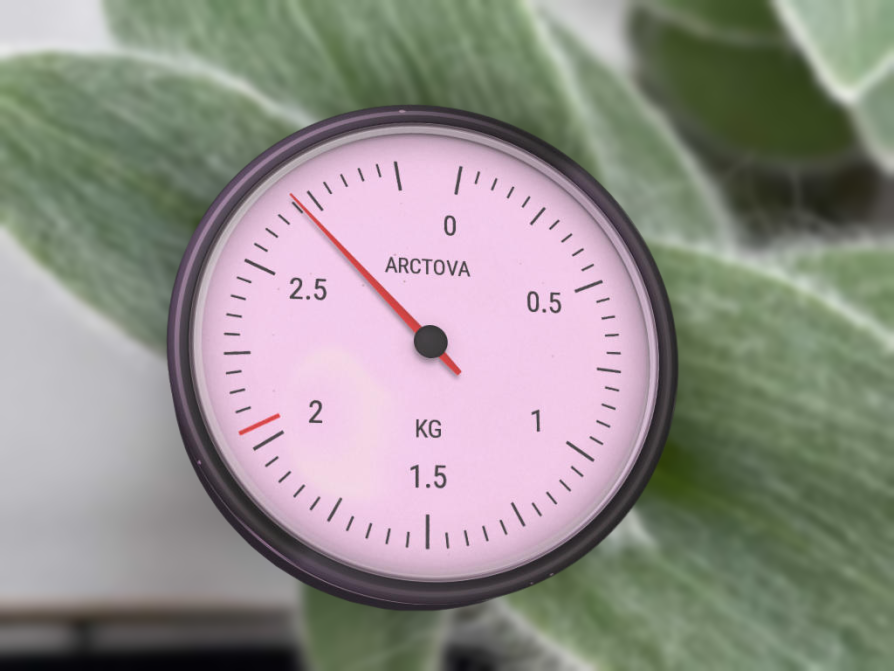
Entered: 2.7; kg
